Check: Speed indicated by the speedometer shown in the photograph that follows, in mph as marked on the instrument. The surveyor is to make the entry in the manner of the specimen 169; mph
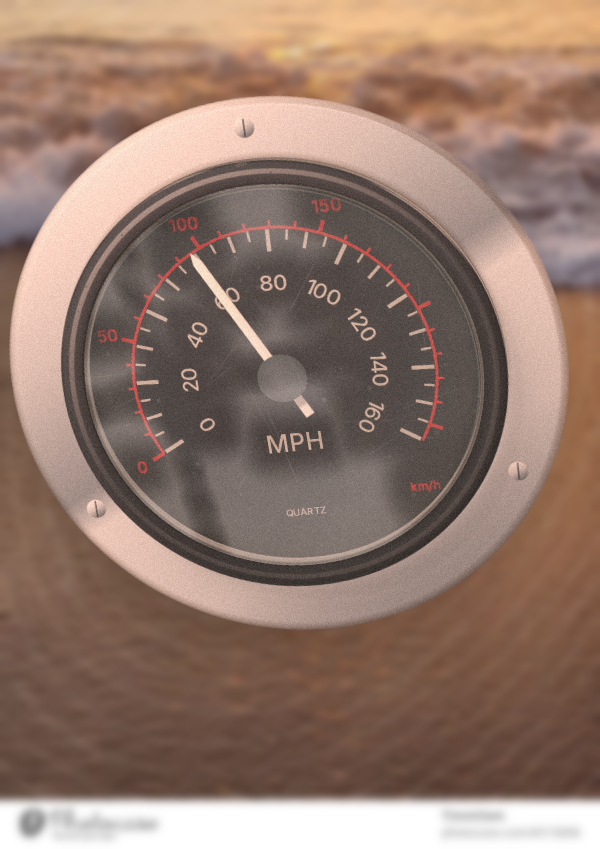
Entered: 60; mph
